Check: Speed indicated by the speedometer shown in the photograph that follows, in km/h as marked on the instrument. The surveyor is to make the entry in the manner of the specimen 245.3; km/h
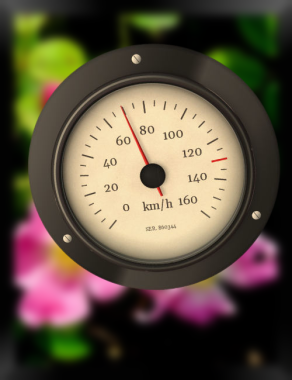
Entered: 70; km/h
